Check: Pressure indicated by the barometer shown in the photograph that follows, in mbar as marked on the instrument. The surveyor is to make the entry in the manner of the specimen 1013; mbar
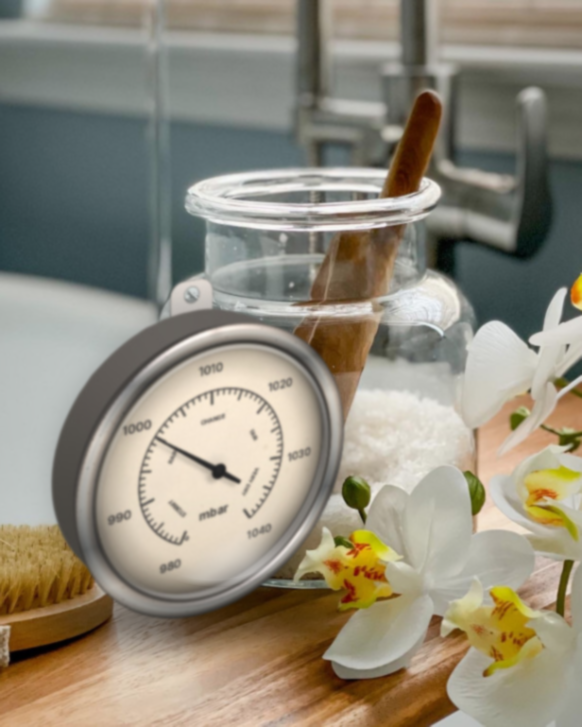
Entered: 1000; mbar
